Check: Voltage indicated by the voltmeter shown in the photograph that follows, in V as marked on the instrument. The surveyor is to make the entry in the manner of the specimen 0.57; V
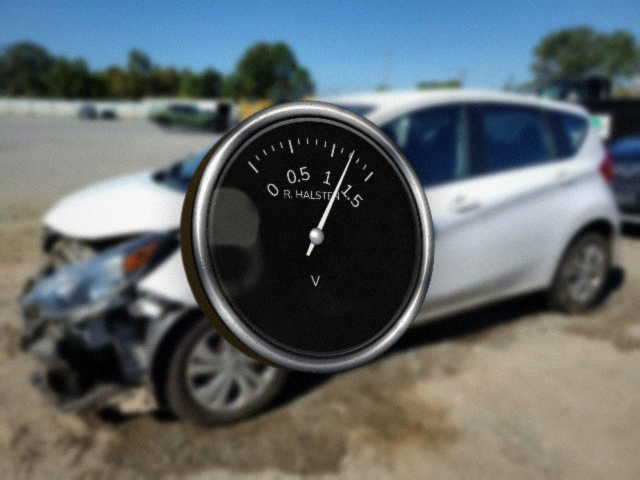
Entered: 1.2; V
